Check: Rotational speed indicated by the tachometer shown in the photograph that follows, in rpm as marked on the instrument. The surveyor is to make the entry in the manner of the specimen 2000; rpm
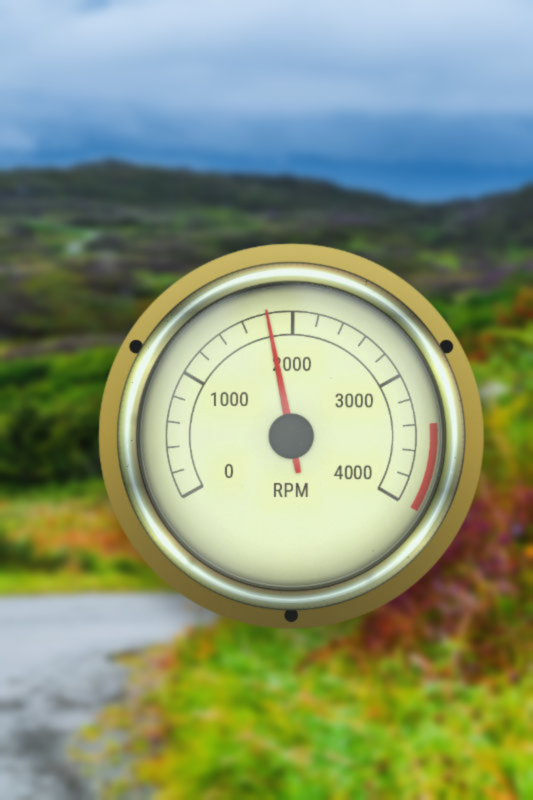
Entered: 1800; rpm
